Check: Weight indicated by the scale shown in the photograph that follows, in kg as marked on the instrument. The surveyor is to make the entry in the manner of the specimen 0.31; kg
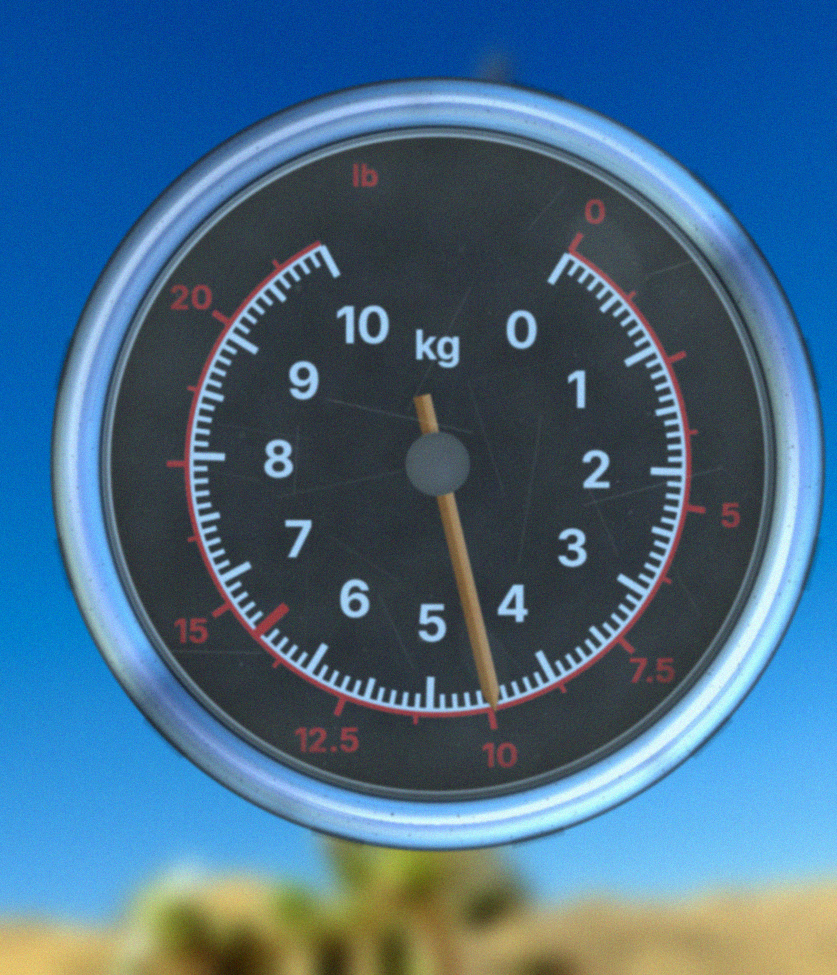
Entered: 4.5; kg
